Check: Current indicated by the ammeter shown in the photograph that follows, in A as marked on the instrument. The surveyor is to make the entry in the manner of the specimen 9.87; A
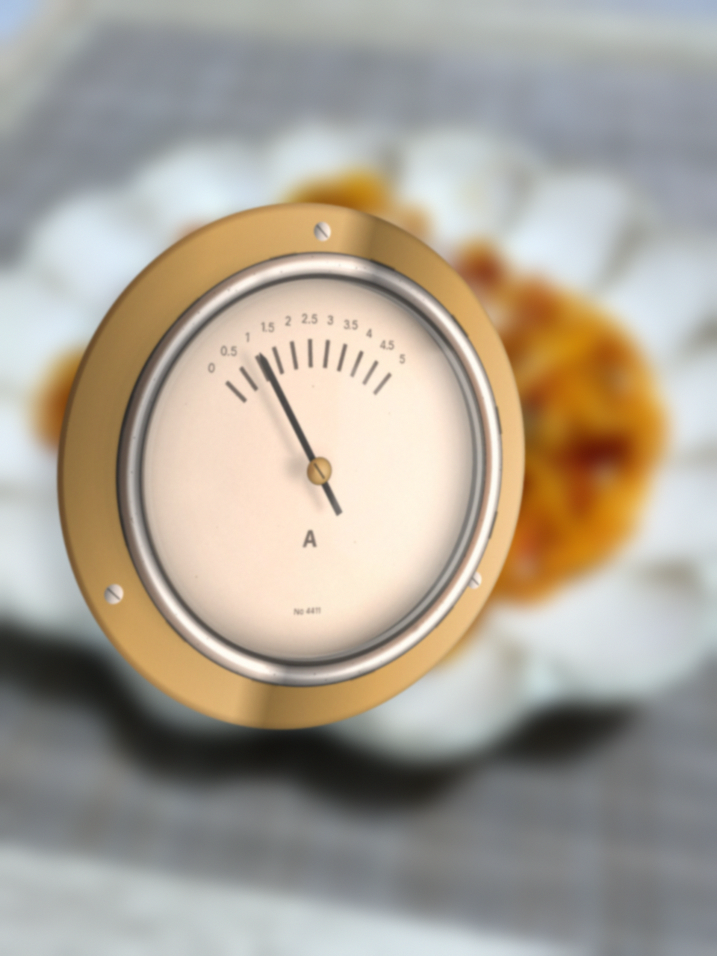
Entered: 1; A
